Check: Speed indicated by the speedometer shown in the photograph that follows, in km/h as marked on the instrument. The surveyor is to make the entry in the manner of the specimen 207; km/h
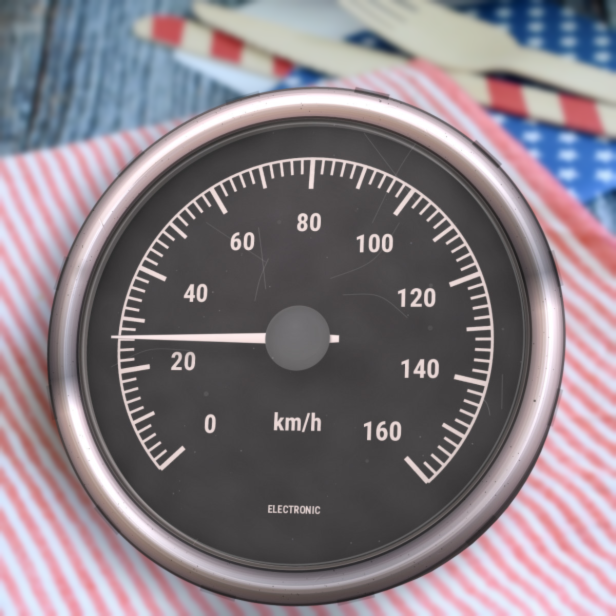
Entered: 26; km/h
